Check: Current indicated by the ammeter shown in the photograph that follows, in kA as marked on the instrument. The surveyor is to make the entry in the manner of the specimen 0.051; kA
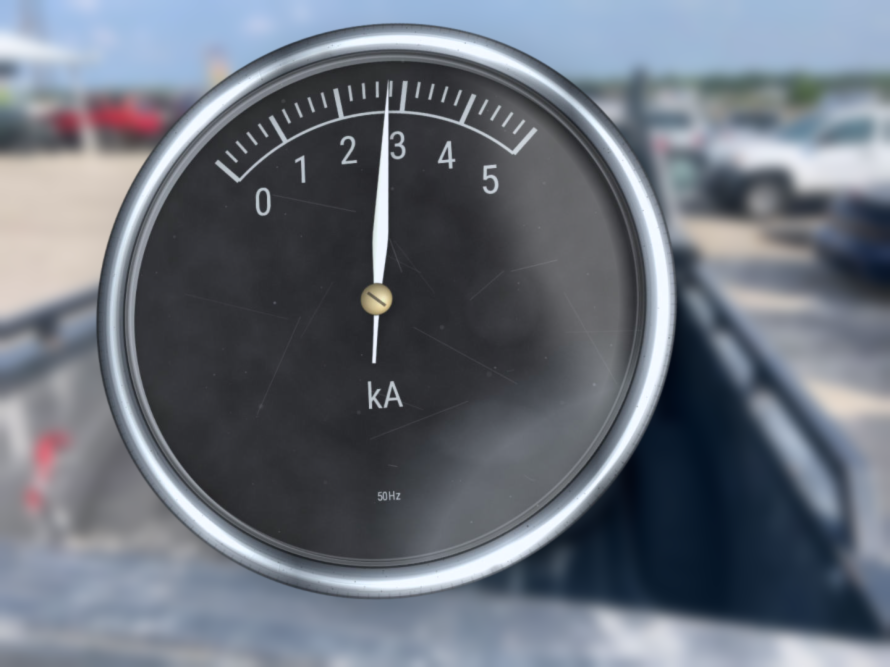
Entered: 2.8; kA
